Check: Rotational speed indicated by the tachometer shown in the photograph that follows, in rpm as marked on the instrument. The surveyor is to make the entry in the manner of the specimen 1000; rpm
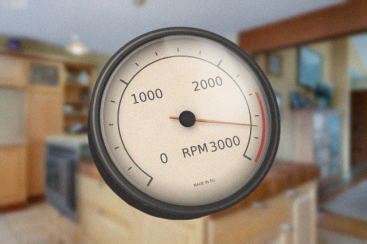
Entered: 2700; rpm
